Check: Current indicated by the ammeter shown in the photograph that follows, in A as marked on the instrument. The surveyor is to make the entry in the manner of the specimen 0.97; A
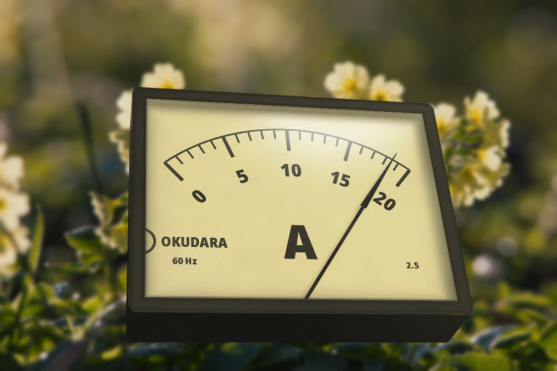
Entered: 18.5; A
